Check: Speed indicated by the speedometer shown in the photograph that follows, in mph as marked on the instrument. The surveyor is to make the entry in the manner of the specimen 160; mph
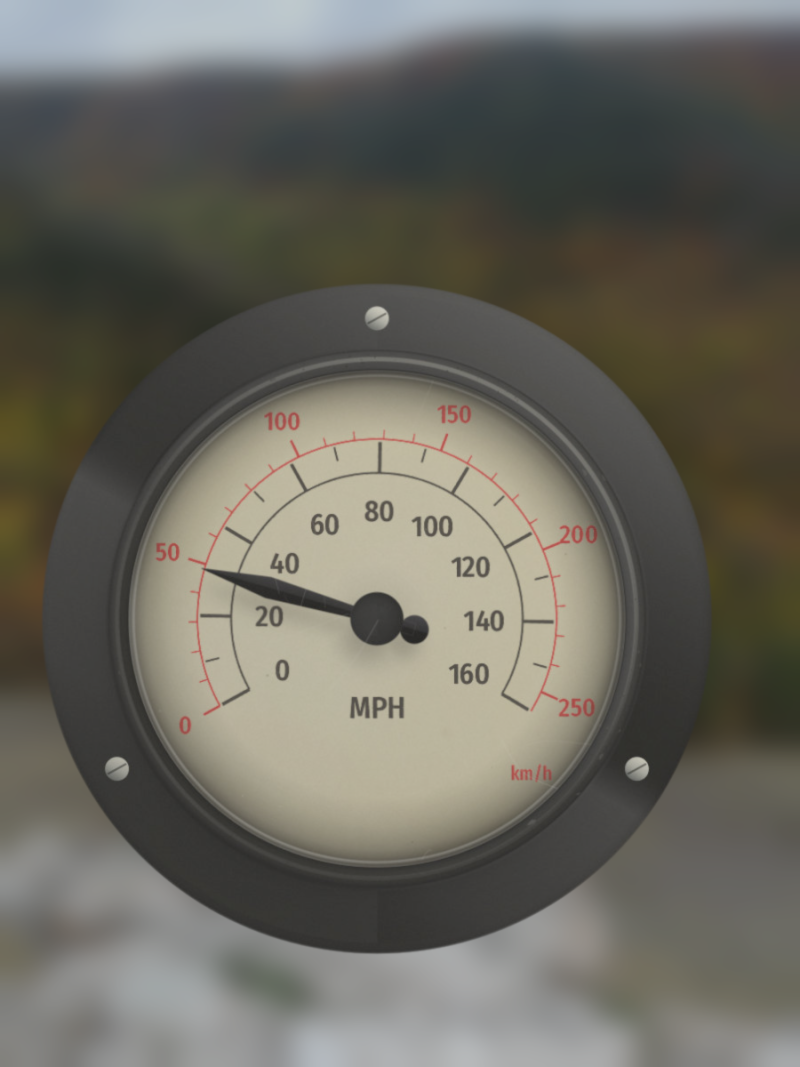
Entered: 30; mph
